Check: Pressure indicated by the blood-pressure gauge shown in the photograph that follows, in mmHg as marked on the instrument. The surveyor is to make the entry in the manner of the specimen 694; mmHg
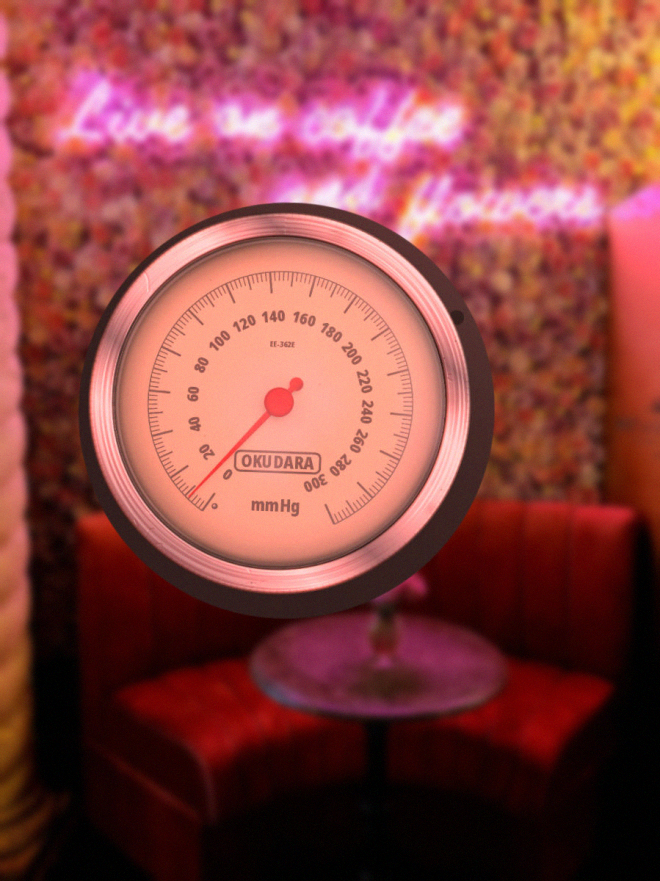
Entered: 8; mmHg
